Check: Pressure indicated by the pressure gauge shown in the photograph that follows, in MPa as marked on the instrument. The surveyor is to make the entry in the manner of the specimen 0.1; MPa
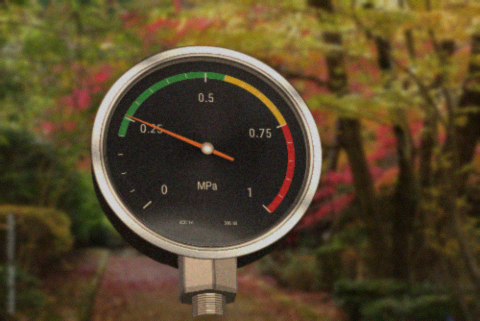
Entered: 0.25; MPa
